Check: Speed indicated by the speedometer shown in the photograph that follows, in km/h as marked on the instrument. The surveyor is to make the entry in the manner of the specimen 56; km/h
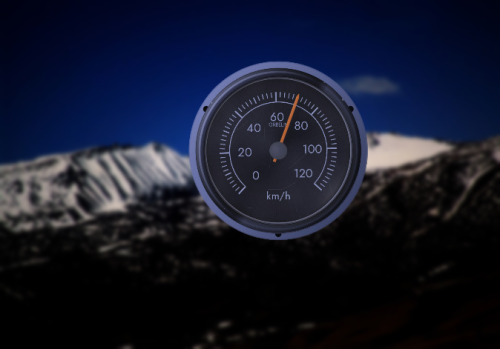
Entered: 70; km/h
